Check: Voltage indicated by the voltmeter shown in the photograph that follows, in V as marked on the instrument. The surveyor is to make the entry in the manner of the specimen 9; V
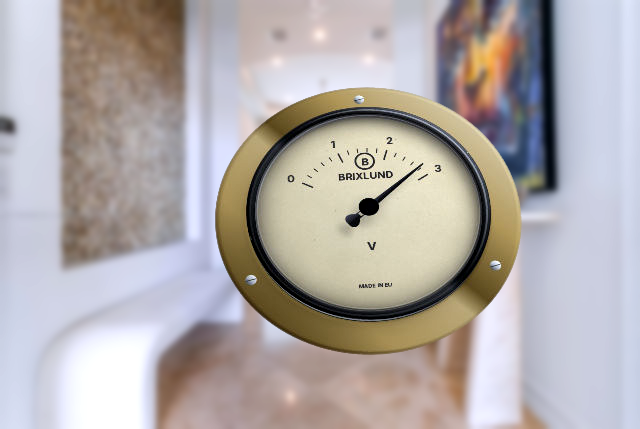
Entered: 2.8; V
